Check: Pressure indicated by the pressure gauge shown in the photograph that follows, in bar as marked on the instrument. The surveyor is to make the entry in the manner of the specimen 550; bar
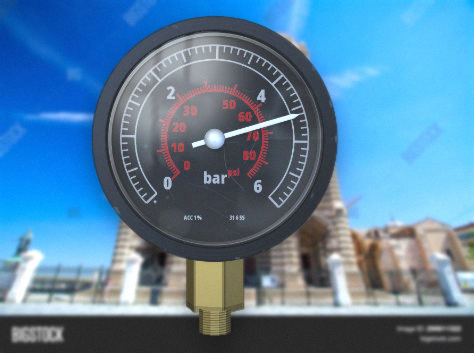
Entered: 4.6; bar
